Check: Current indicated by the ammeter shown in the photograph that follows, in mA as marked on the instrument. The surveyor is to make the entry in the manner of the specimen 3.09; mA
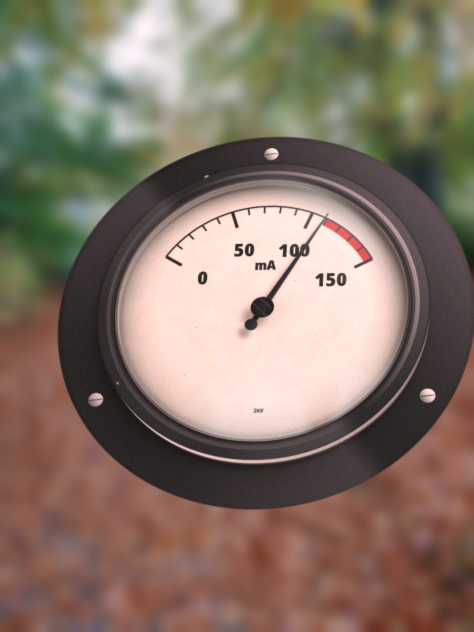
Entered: 110; mA
